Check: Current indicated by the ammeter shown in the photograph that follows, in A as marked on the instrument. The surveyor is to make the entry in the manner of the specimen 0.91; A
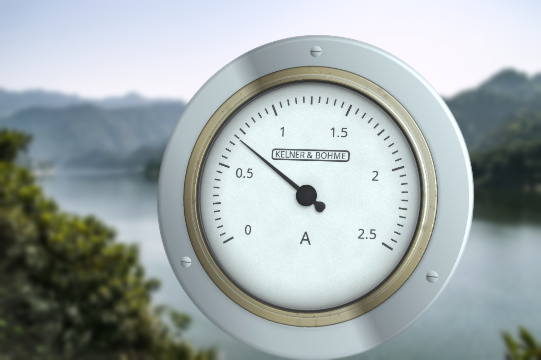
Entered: 0.7; A
